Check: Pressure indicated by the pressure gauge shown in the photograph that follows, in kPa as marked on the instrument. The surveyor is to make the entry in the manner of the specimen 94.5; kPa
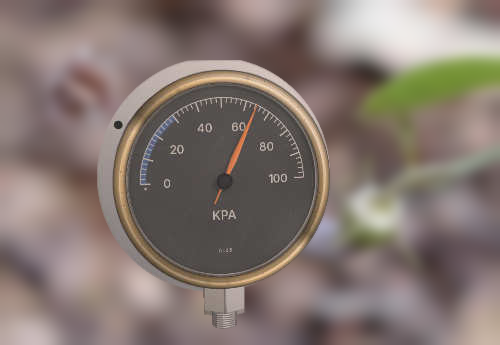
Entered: 64; kPa
